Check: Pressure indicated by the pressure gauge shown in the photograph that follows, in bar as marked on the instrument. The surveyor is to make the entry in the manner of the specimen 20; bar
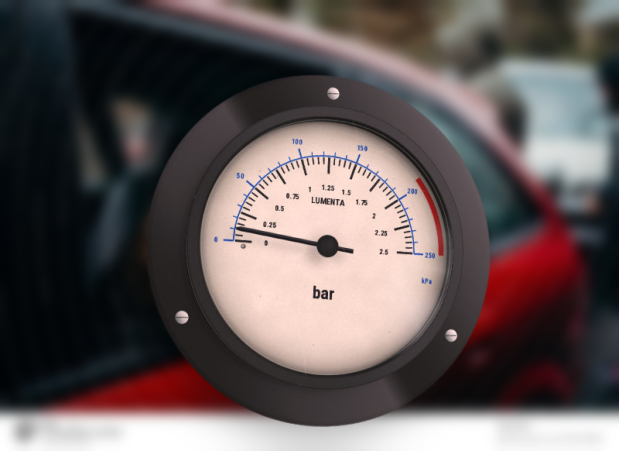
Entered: 0.1; bar
